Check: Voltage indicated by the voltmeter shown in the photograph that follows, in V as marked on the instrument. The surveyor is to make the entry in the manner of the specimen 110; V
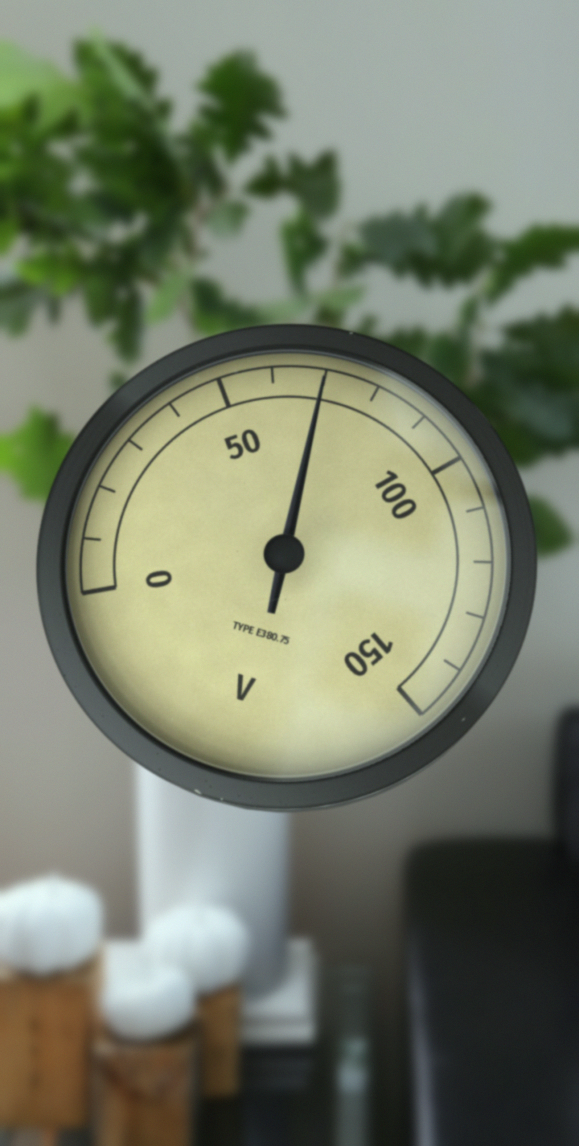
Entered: 70; V
